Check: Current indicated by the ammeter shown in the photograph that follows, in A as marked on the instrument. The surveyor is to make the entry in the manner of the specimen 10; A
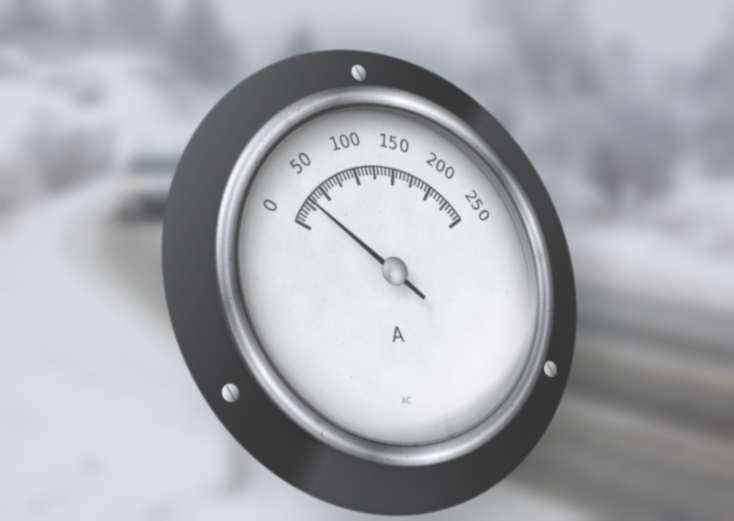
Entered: 25; A
